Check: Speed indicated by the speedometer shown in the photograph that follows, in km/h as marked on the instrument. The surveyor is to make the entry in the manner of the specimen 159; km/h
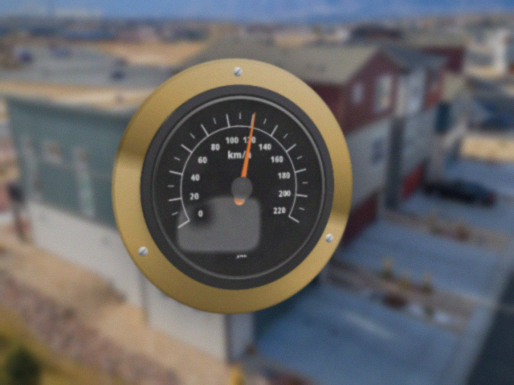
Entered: 120; km/h
